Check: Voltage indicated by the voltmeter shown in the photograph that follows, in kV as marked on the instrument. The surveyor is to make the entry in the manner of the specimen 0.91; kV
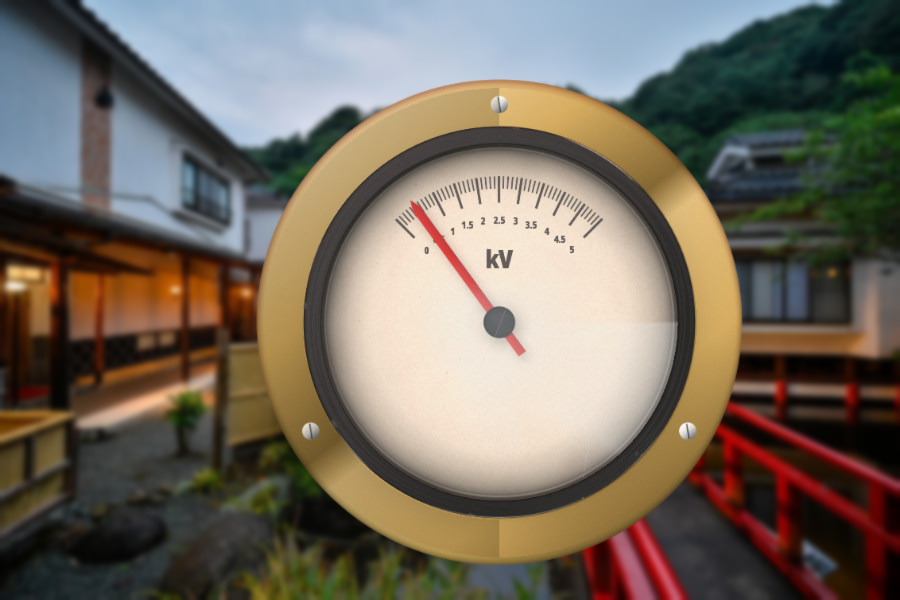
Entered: 0.5; kV
